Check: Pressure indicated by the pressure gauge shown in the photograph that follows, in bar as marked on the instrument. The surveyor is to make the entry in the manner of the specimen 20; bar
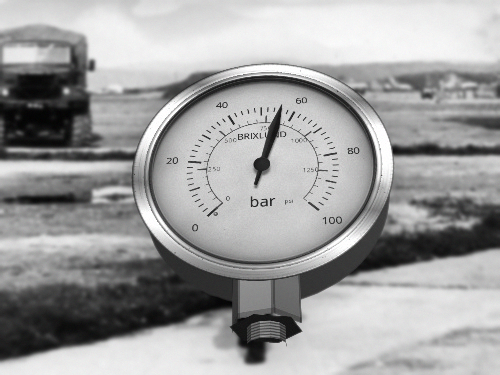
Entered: 56; bar
